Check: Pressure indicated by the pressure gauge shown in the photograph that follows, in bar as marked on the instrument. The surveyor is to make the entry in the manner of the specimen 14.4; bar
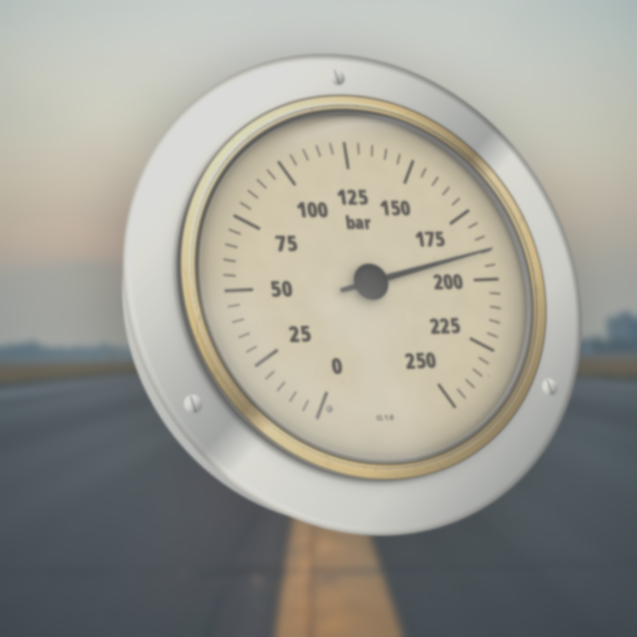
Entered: 190; bar
